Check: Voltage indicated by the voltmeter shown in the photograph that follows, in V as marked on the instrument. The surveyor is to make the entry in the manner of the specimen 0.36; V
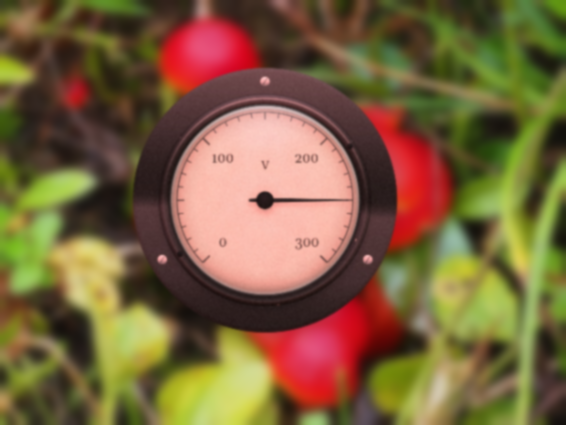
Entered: 250; V
